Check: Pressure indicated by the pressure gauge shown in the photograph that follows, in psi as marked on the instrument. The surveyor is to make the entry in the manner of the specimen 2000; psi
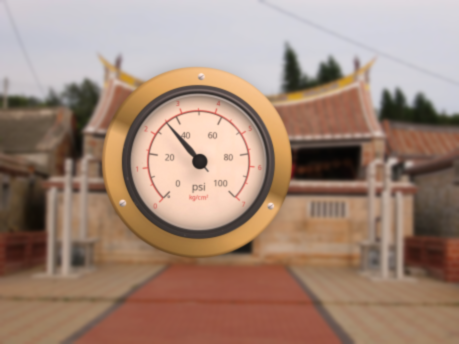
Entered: 35; psi
